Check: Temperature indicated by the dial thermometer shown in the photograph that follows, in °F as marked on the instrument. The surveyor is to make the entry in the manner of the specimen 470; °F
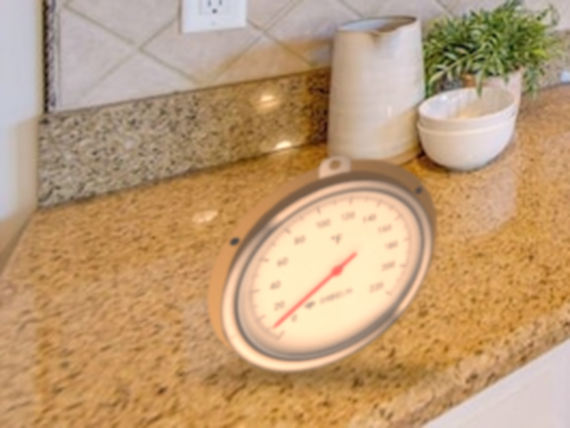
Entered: 10; °F
